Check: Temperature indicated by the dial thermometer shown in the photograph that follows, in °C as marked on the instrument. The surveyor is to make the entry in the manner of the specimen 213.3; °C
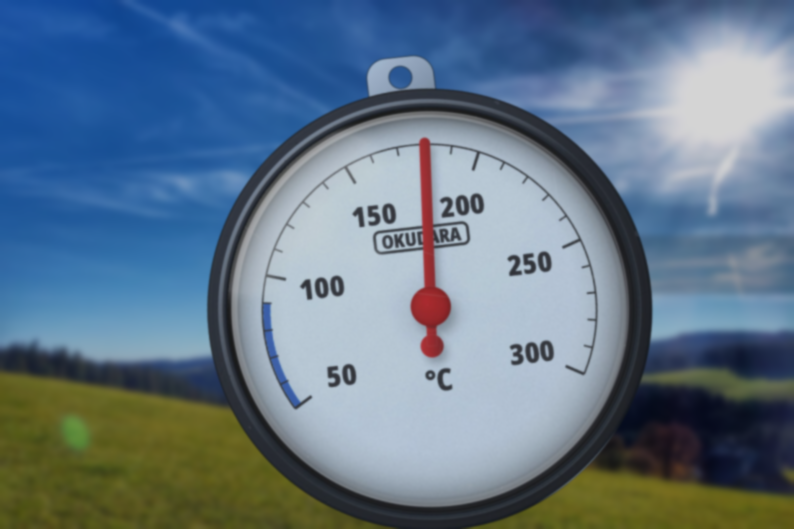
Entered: 180; °C
